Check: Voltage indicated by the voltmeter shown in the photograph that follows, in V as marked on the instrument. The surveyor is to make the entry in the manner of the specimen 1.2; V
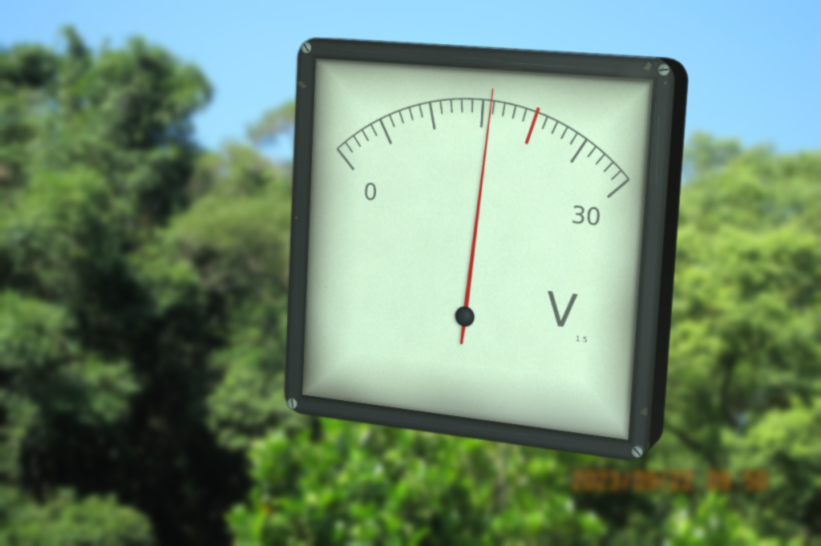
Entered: 16; V
